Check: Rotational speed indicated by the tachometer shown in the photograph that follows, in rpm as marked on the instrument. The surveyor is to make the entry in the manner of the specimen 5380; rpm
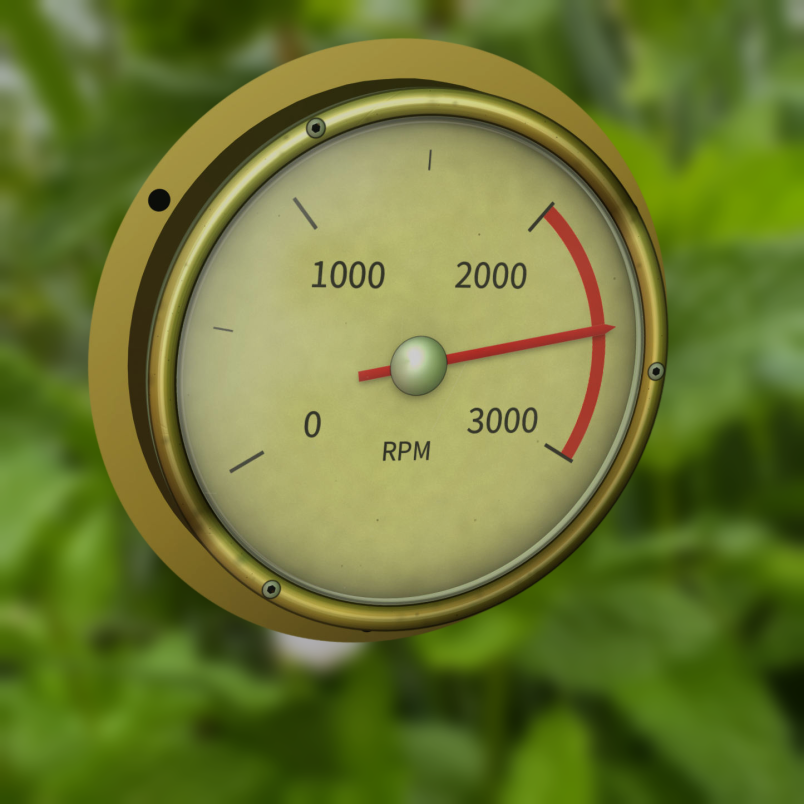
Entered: 2500; rpm
